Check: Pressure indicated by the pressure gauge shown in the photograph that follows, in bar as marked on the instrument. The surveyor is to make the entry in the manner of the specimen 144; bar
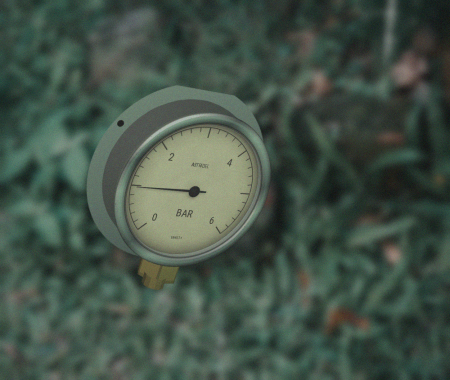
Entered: 1; bar
